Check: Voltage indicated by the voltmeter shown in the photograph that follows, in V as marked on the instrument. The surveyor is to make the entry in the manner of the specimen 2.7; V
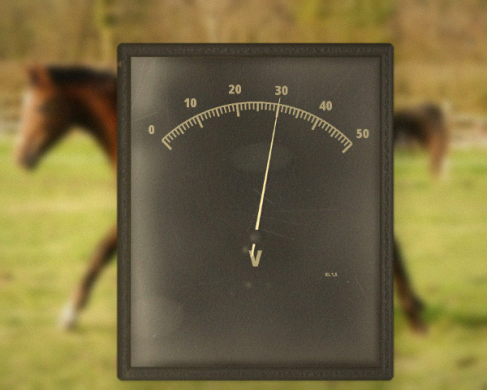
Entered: 30; V
